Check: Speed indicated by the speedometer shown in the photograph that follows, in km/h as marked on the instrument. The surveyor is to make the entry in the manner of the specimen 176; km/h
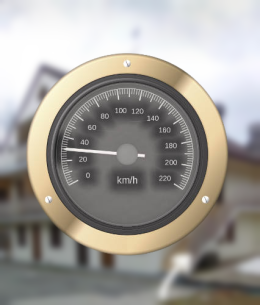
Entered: 30; km/h
